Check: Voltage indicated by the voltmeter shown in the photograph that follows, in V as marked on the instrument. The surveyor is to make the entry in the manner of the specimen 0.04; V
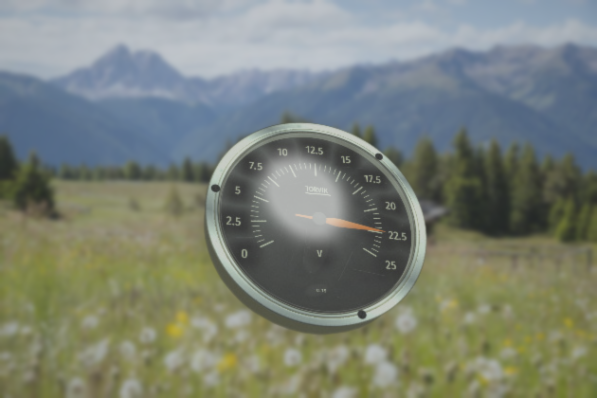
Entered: 22.5; V
